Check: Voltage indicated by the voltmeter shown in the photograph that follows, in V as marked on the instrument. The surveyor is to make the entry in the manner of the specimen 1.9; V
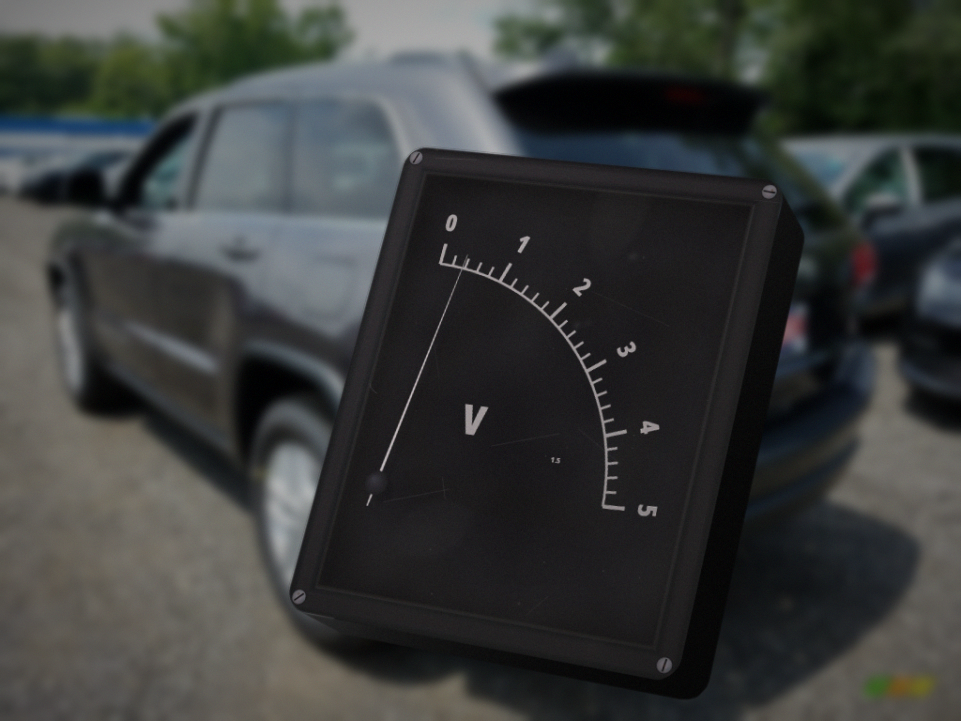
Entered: 0.4; V
